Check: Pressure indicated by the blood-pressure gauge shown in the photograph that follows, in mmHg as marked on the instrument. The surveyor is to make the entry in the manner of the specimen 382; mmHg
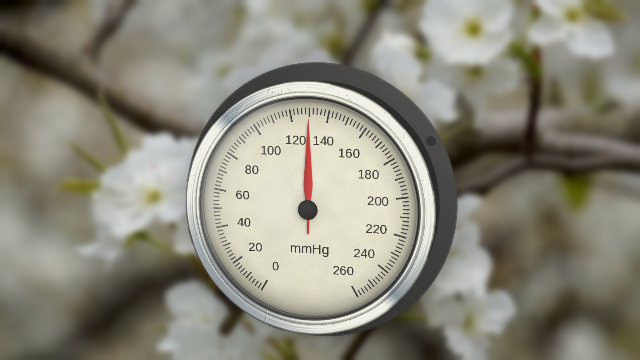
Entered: 130; mmHg
